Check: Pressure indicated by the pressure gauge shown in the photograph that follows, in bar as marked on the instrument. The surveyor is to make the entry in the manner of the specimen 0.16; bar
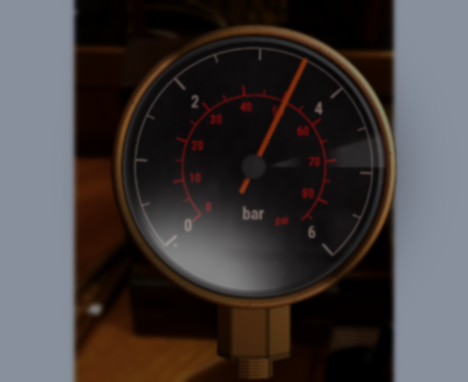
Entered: 3.5; bar
